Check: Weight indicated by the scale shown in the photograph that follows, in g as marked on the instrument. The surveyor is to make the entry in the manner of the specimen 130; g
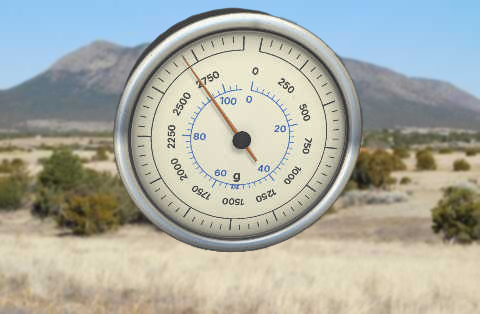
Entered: 2700; g
